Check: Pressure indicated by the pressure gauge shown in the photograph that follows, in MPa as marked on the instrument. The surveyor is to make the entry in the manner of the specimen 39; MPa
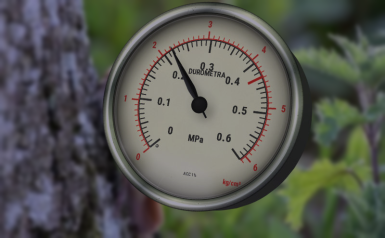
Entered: 0.22; MPa
